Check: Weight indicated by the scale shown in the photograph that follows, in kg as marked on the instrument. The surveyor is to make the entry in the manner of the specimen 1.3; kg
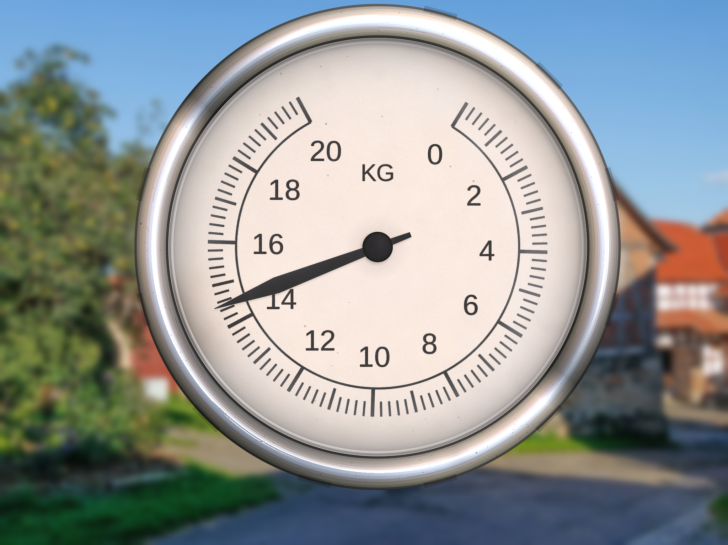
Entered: 14.5; kg
